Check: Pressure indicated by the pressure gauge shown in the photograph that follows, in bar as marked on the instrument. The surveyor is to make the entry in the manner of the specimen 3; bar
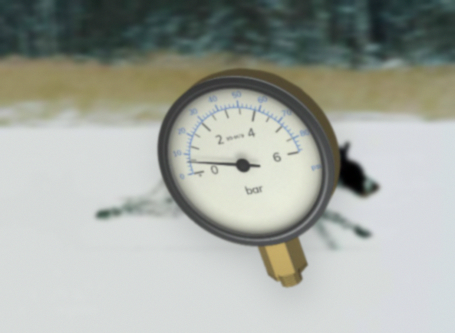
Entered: 0.5; bar
